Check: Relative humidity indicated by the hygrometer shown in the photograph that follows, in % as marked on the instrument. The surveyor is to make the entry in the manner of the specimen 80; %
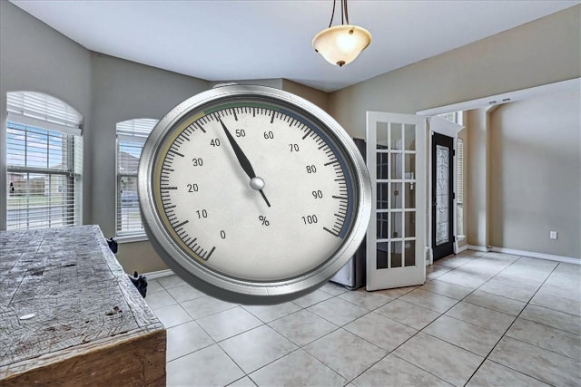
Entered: 45; %
